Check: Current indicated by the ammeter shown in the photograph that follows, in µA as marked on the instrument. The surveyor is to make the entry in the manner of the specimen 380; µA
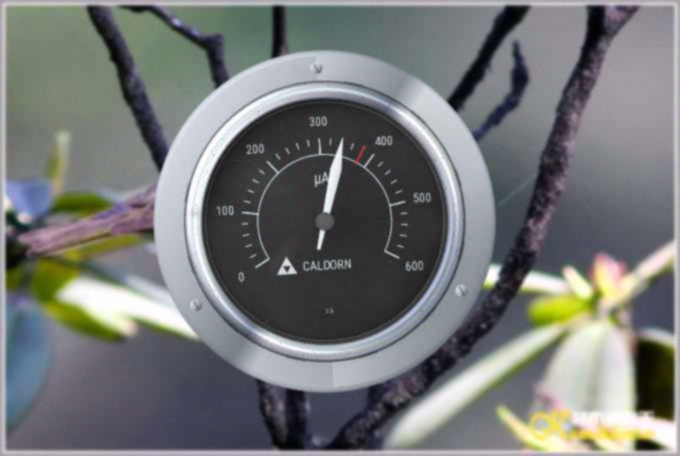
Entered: 340; µA
